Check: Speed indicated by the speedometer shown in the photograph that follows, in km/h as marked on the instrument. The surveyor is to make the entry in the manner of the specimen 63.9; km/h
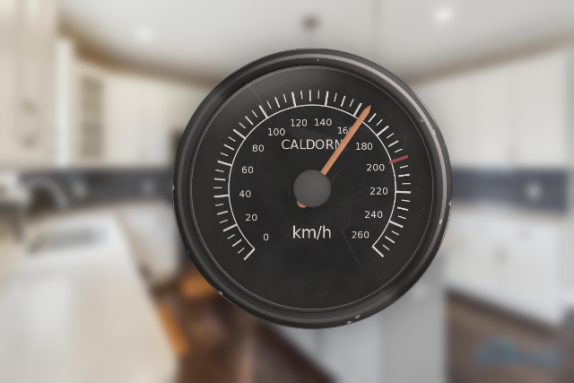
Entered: 165; km/h
